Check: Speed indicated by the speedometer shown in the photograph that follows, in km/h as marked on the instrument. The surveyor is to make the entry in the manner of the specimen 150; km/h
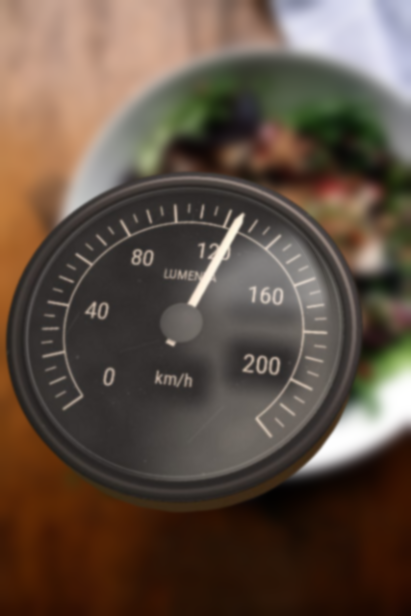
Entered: 125; km/h
